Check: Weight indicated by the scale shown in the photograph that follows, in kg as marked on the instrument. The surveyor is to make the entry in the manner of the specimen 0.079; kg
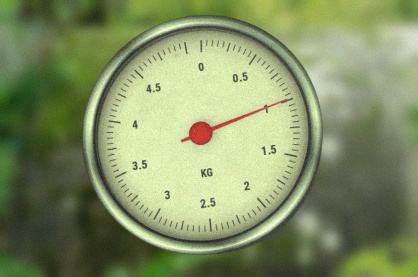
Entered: 1; kg
